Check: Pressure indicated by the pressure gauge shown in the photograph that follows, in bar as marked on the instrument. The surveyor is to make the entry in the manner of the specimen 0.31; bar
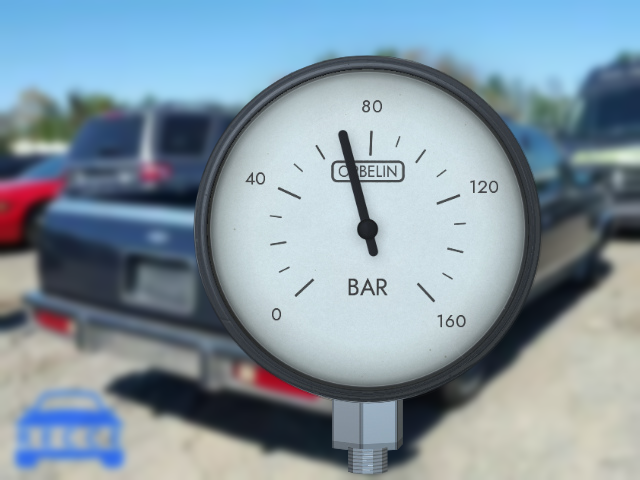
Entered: 70; bar
